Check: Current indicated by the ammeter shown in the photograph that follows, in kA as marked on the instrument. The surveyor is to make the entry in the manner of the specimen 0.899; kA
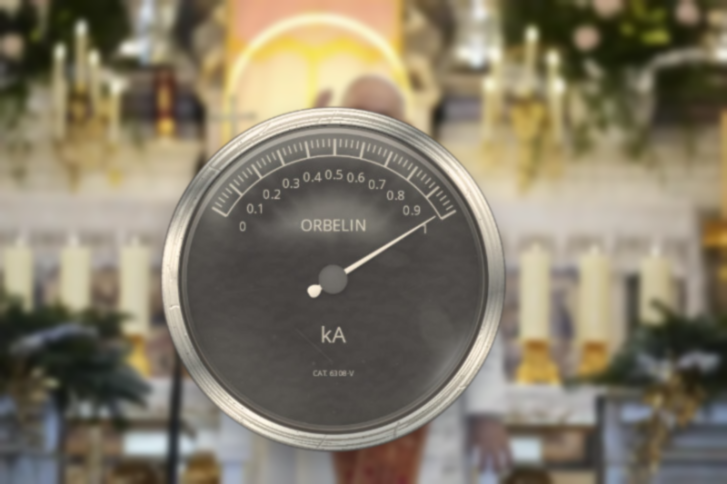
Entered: 0.98; kA
